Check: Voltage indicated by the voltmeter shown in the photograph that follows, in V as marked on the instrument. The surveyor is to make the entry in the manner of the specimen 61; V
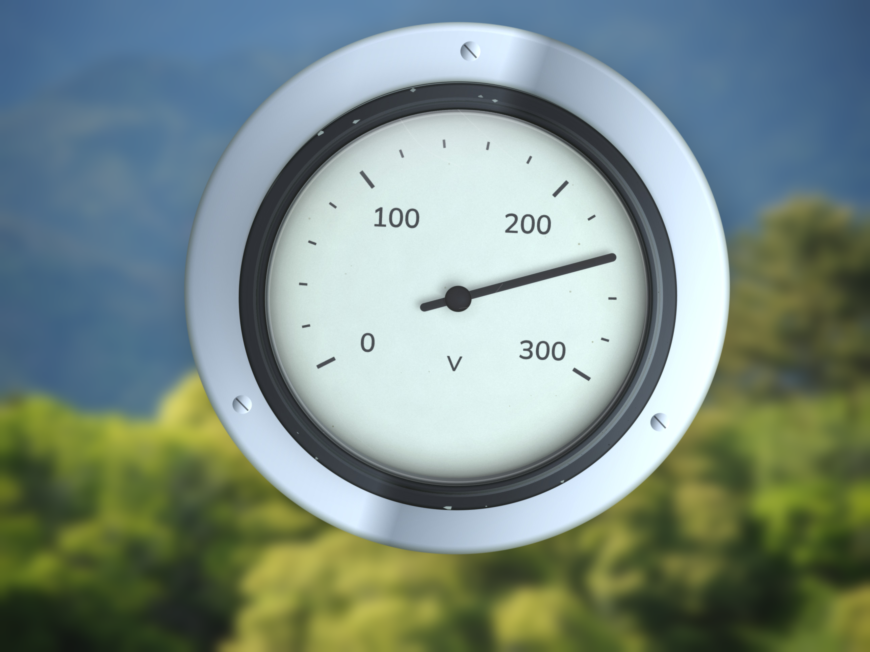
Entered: 240; V
